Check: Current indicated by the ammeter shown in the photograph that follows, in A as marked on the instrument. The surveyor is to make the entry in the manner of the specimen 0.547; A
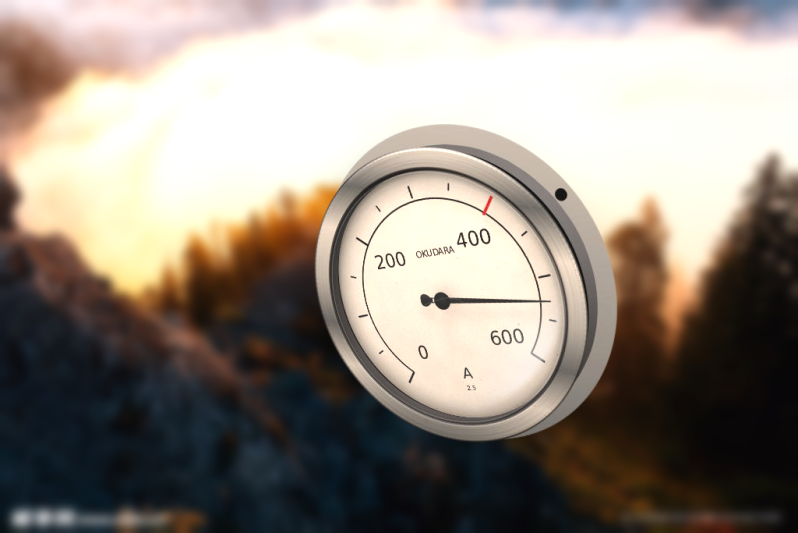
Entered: 525; A
